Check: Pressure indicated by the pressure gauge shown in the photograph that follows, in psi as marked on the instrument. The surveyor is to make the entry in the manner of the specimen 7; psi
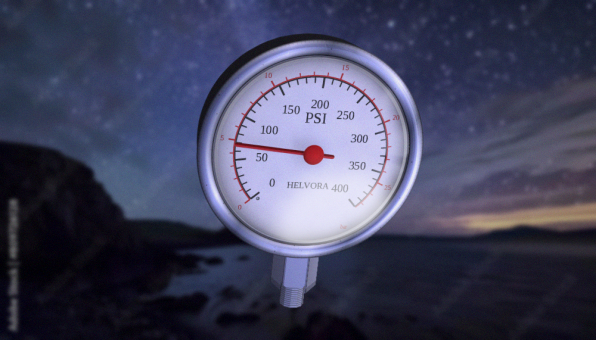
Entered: 70; psi
